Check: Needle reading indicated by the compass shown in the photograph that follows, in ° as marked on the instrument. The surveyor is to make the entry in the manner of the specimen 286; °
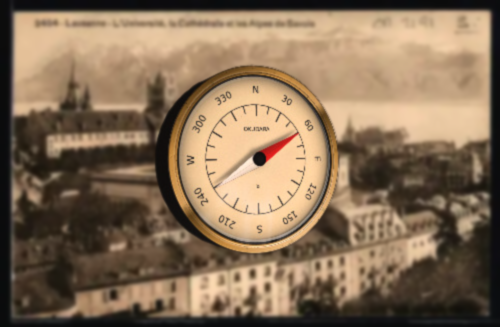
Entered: 60; °
